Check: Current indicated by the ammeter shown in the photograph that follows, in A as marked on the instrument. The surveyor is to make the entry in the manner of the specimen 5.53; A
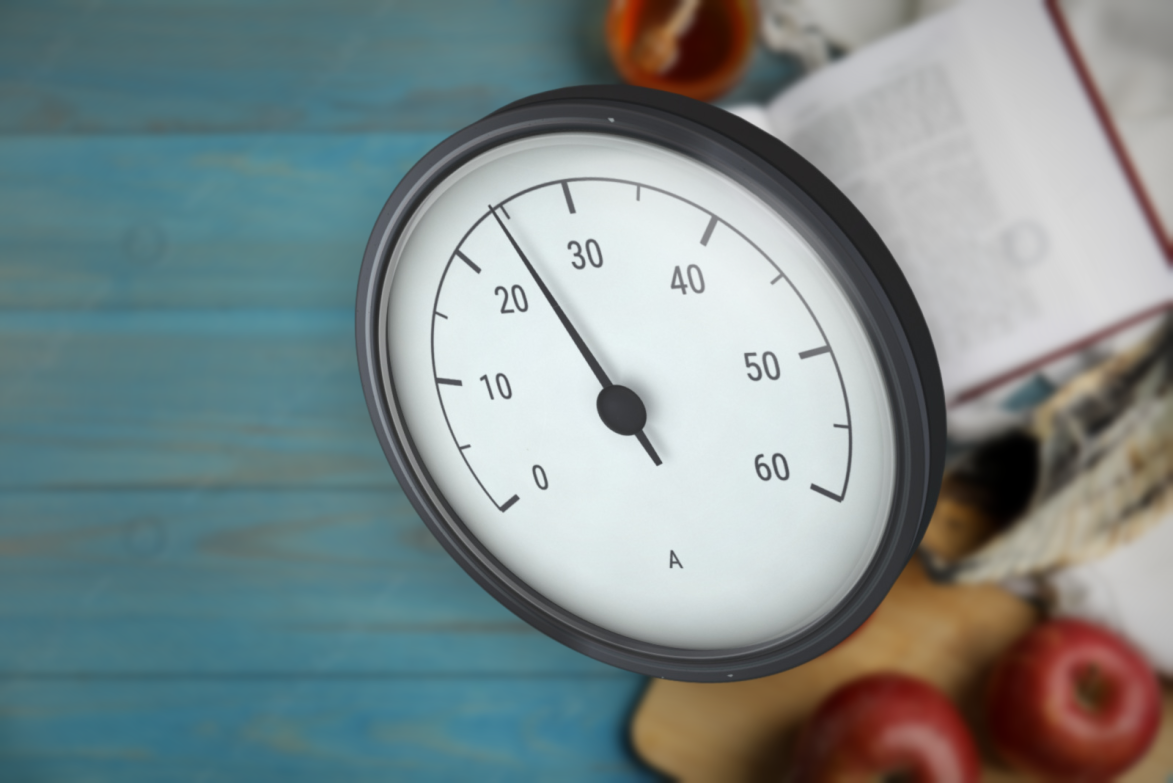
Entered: 25; A
